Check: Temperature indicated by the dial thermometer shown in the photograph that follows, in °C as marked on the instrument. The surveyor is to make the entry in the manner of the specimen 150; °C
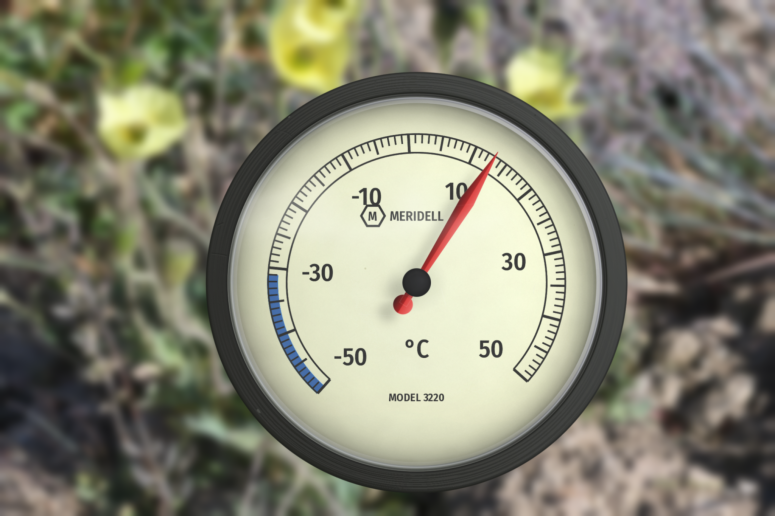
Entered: 13; °C
